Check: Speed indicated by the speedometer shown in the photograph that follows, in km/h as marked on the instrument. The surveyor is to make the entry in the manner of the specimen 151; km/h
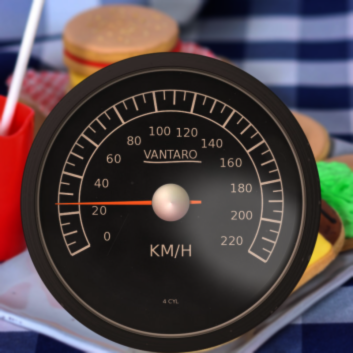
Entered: 25; km/h
